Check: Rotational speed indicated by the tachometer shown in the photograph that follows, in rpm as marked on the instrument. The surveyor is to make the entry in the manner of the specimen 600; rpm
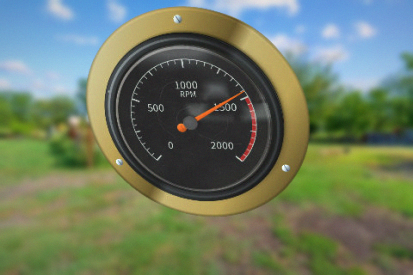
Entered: 1450; rpm
